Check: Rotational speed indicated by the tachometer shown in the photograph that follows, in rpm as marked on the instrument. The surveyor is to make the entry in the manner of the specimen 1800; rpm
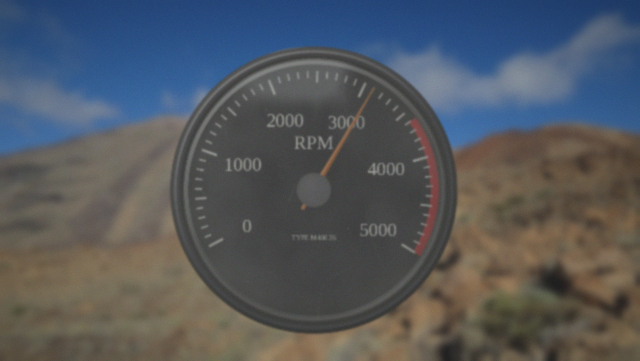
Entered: 3100; rpm
